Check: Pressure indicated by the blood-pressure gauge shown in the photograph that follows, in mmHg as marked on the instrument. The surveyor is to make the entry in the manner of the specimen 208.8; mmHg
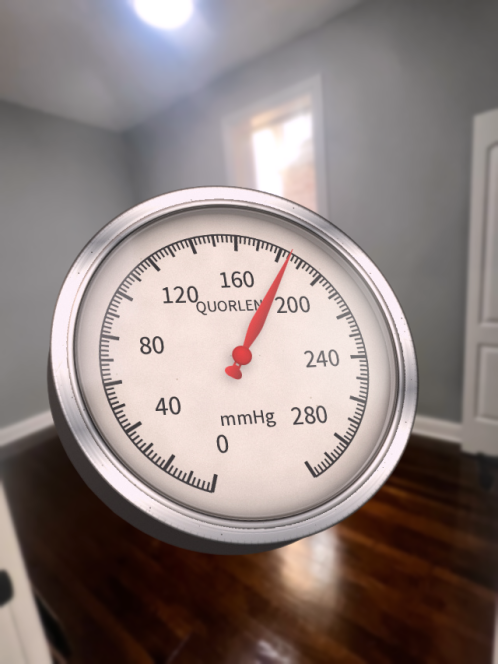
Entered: 184; mmHg
